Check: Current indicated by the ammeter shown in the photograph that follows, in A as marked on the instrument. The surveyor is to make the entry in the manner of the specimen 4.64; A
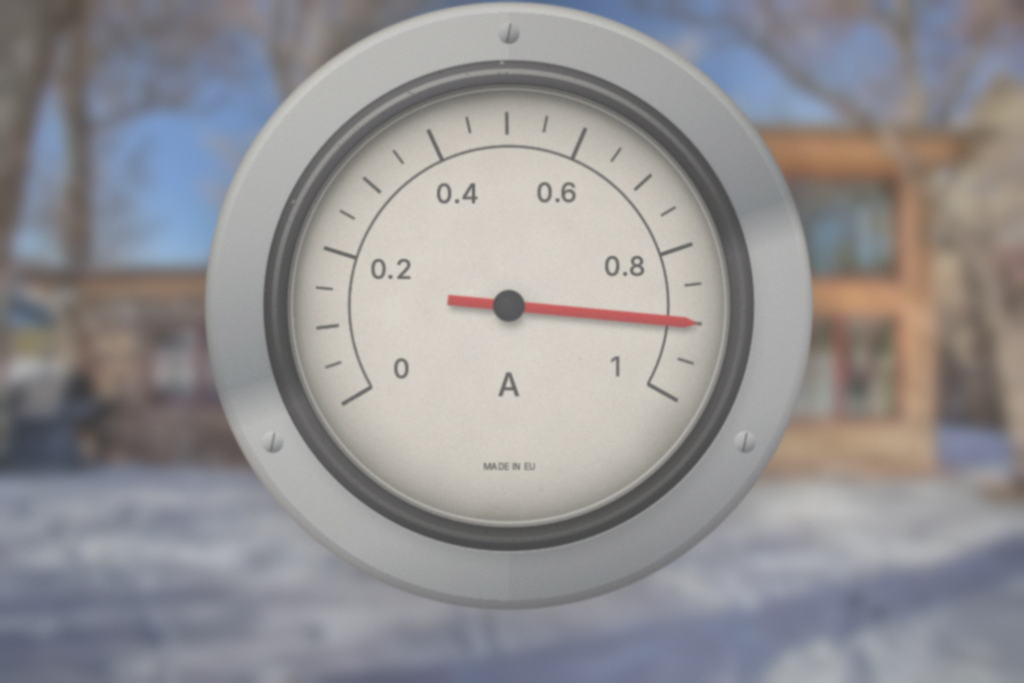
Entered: 0.9; A
